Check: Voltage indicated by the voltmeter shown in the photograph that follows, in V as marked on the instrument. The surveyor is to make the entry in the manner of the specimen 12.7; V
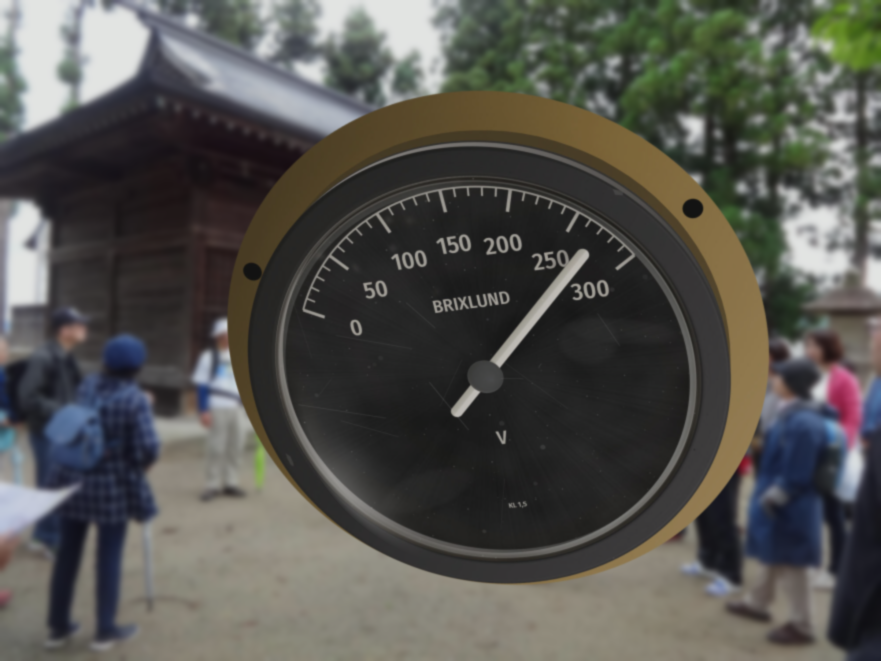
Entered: 270; V
